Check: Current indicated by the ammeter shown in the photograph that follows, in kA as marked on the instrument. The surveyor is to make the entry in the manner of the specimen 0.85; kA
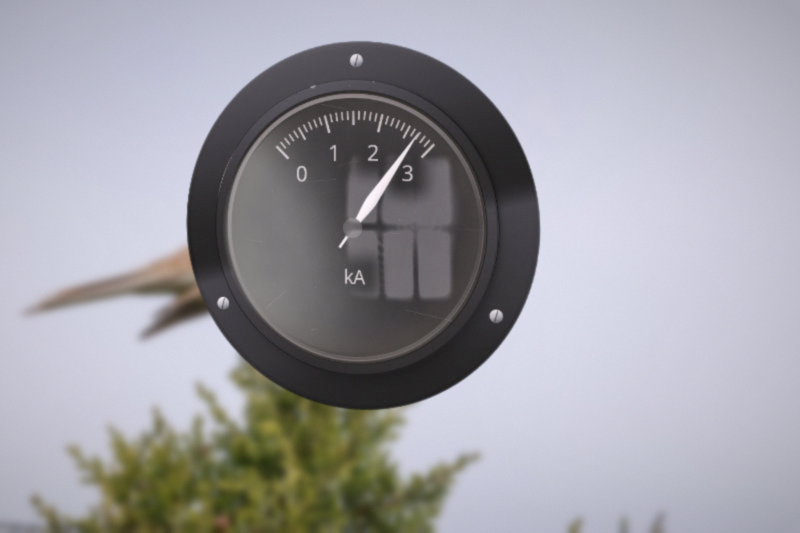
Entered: 2.7; kA
